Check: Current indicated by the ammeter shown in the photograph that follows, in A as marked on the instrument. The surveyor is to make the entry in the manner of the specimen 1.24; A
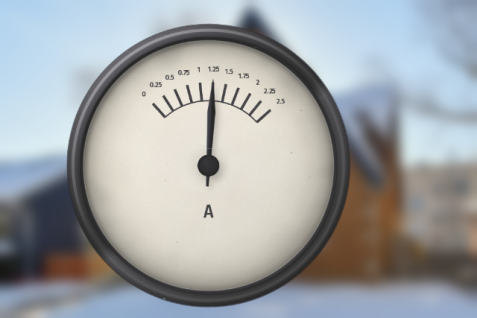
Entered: 1.25; A
